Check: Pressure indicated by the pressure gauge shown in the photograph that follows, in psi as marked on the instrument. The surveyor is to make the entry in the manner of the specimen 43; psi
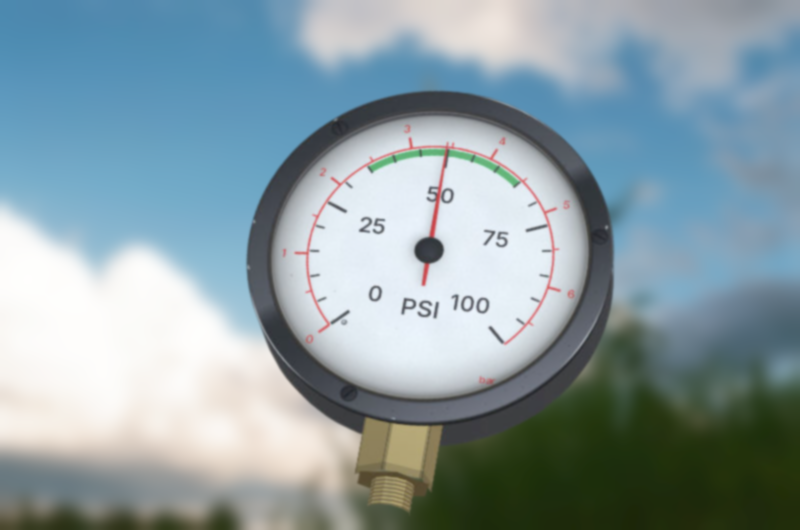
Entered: 50; psi
